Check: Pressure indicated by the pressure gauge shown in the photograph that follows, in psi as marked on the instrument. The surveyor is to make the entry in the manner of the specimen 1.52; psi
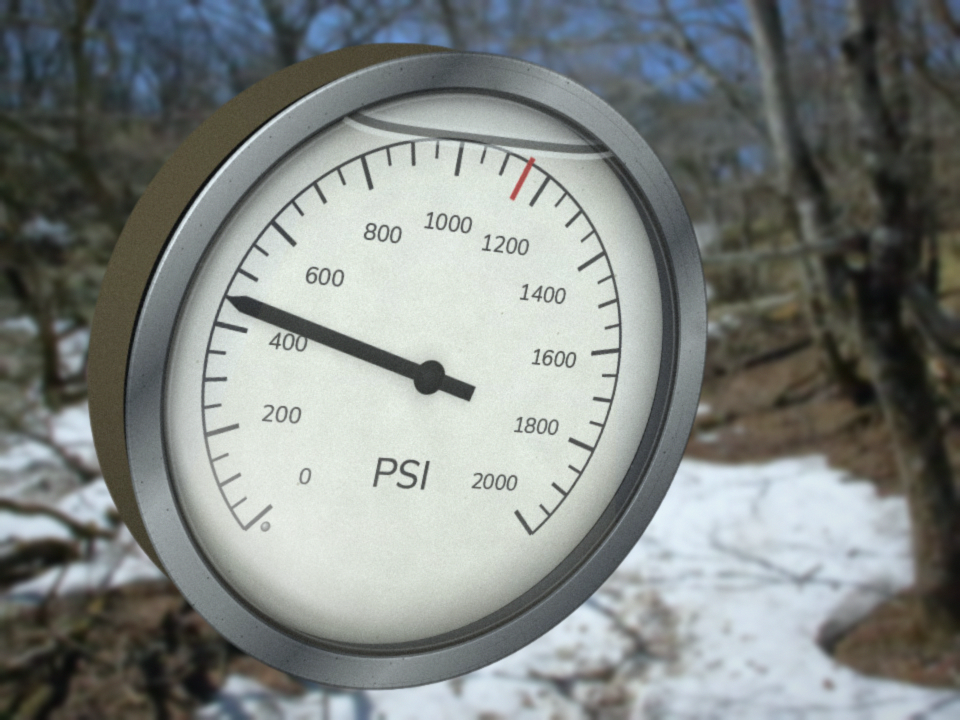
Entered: 450; psi
